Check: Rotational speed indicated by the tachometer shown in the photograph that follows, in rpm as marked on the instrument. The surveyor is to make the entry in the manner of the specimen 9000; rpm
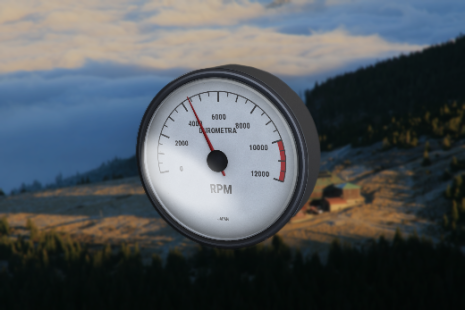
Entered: 4500; rpm
